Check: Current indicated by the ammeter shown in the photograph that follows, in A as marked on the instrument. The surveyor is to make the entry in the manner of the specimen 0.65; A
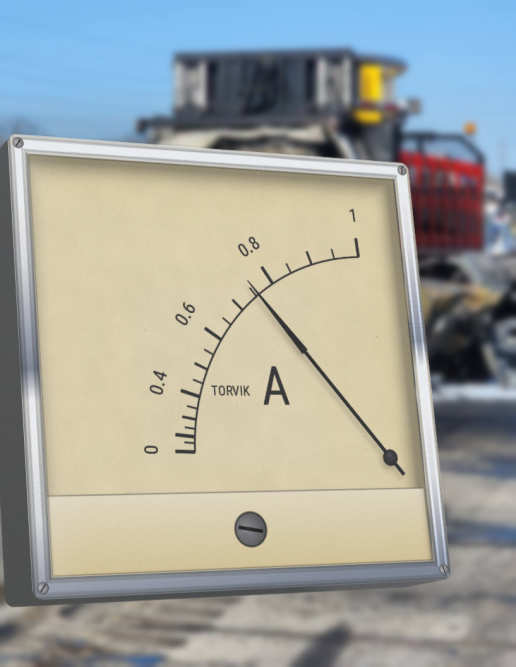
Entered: 0.75; A
